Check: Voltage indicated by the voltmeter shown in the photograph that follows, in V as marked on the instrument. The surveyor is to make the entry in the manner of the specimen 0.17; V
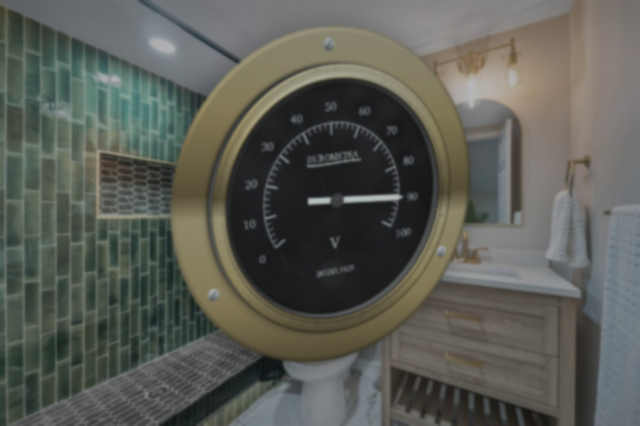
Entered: 90; V
